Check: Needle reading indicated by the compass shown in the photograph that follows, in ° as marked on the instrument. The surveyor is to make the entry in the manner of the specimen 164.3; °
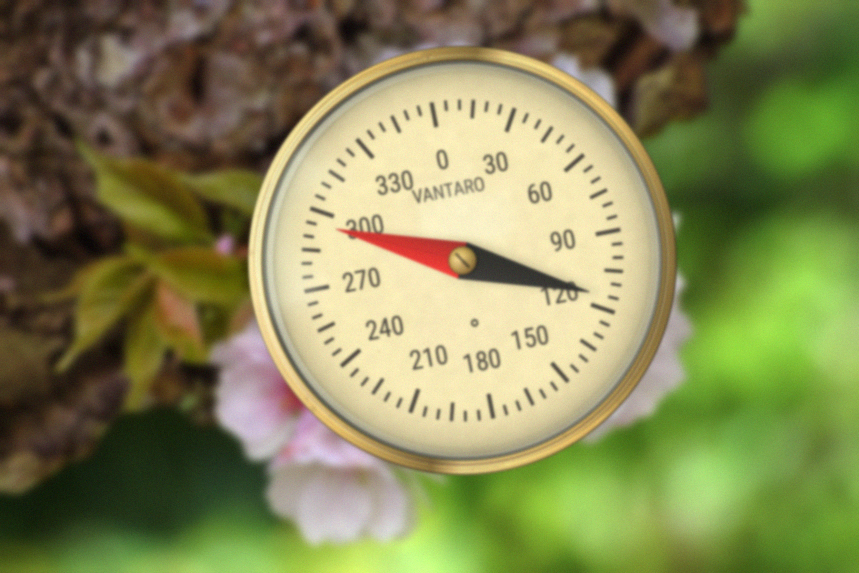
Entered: 295; °
